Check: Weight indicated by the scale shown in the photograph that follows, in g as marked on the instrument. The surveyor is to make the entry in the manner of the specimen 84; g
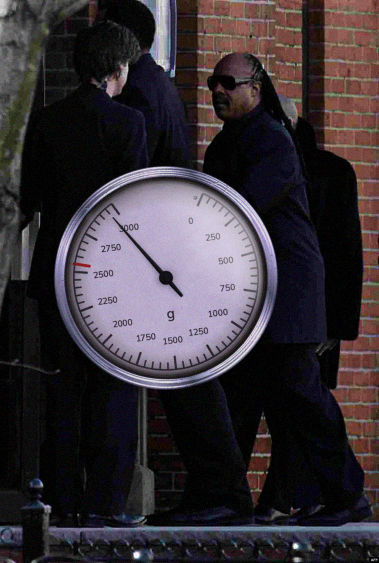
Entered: 2950; g
